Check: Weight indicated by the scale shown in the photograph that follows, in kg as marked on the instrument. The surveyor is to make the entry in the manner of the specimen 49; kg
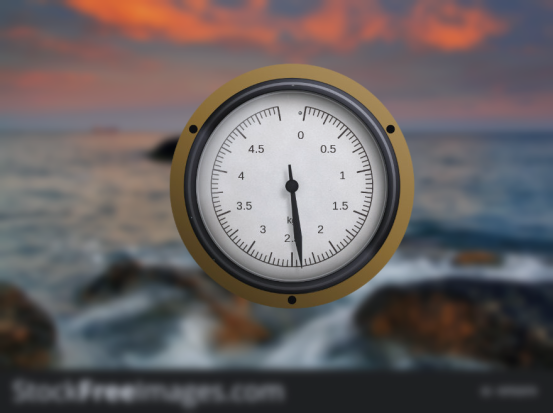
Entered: 2.4; kg
